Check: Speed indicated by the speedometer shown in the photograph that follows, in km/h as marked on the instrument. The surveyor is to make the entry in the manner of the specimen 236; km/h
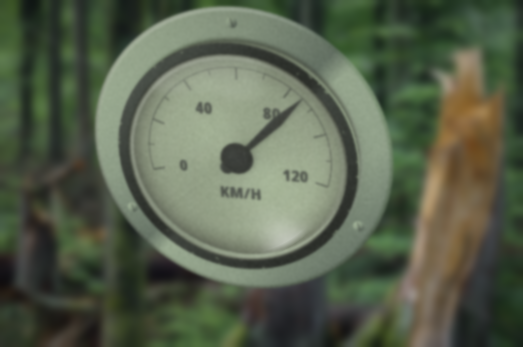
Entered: 85; km/h
